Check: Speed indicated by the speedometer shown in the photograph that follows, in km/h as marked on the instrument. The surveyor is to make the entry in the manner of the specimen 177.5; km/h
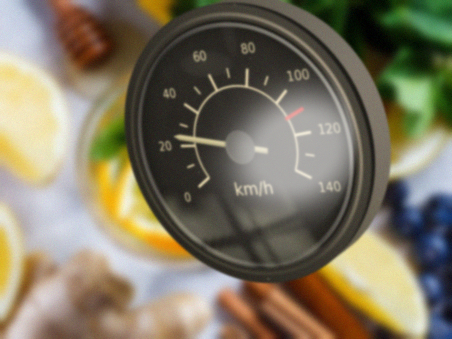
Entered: 25; km/h
